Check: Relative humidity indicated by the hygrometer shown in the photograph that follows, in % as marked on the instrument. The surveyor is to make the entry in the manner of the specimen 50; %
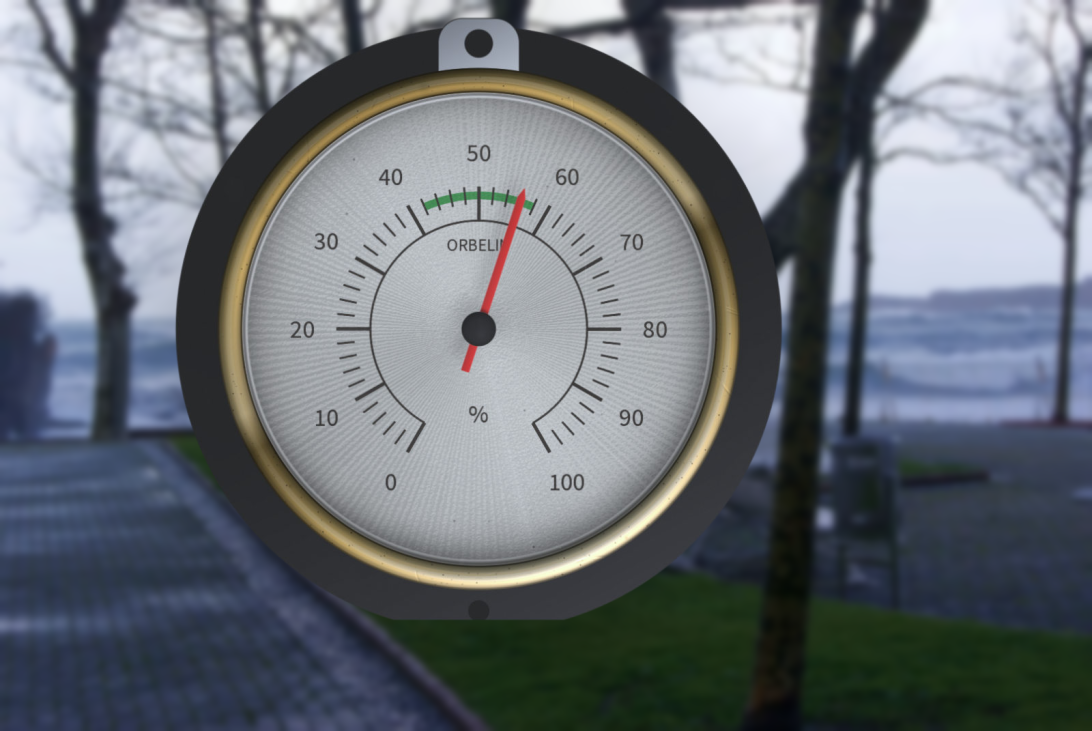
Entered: 56; %
